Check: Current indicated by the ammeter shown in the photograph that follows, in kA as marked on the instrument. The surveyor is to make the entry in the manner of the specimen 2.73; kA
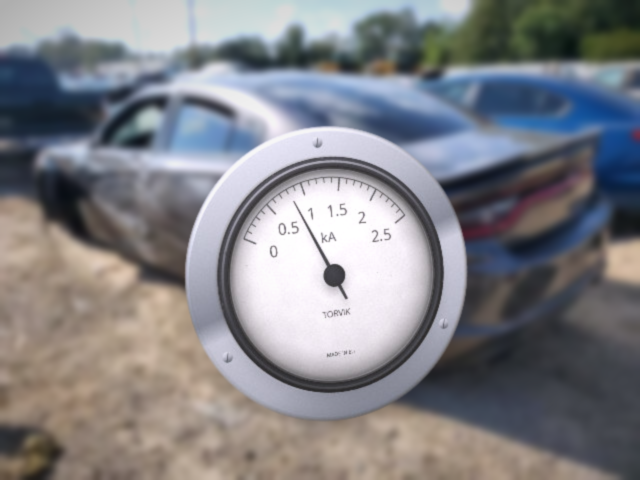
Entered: 0.8; kA
